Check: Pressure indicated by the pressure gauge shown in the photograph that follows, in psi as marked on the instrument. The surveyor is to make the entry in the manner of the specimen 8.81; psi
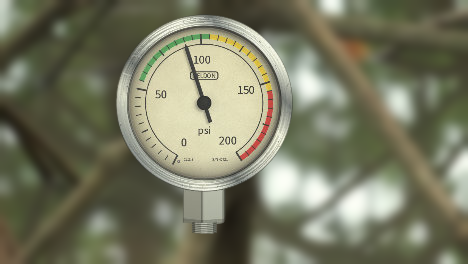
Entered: 90; psi
